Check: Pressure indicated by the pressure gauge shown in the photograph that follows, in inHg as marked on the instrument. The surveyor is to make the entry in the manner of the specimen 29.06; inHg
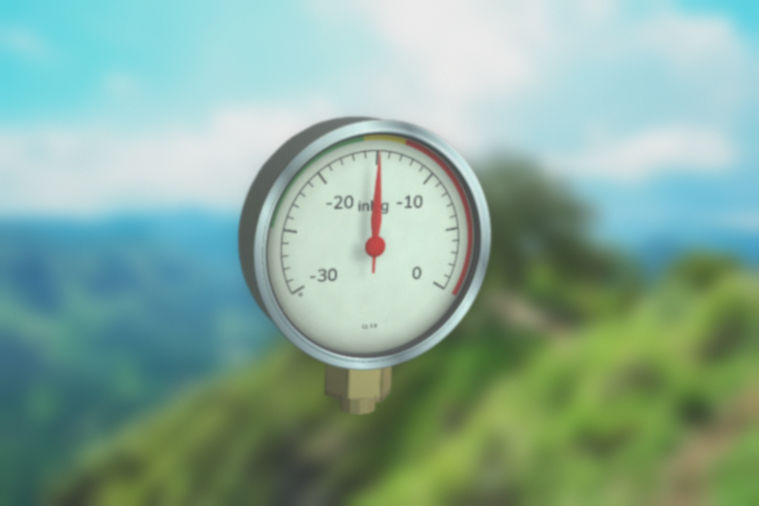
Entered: -15; inHg
